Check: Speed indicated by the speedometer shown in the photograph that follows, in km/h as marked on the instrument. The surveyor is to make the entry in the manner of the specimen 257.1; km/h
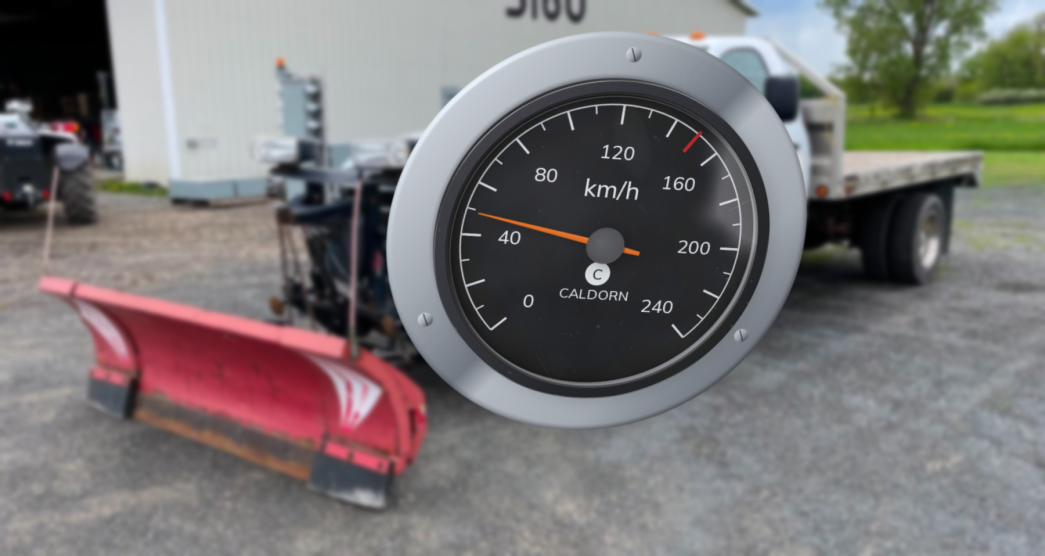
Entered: 50; km/h
